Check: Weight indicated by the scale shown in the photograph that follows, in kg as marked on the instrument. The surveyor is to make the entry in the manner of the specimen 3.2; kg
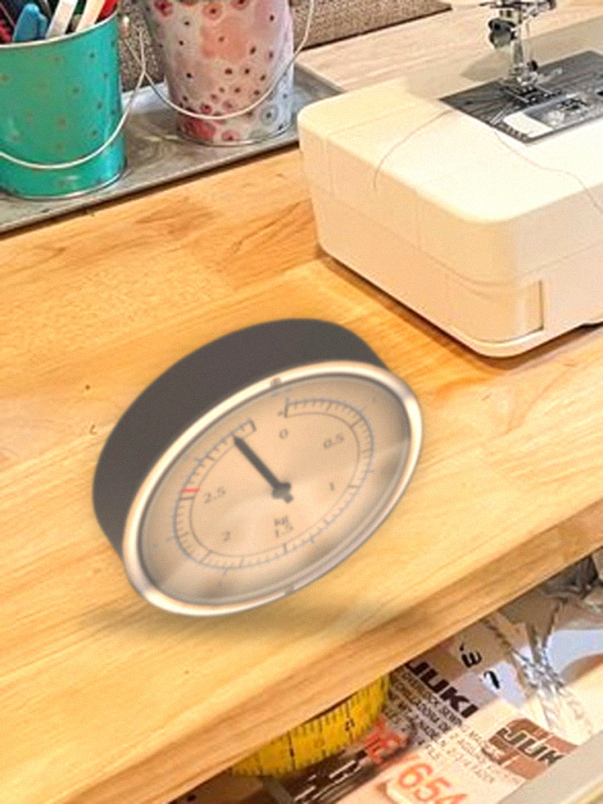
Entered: 2.9; kg
